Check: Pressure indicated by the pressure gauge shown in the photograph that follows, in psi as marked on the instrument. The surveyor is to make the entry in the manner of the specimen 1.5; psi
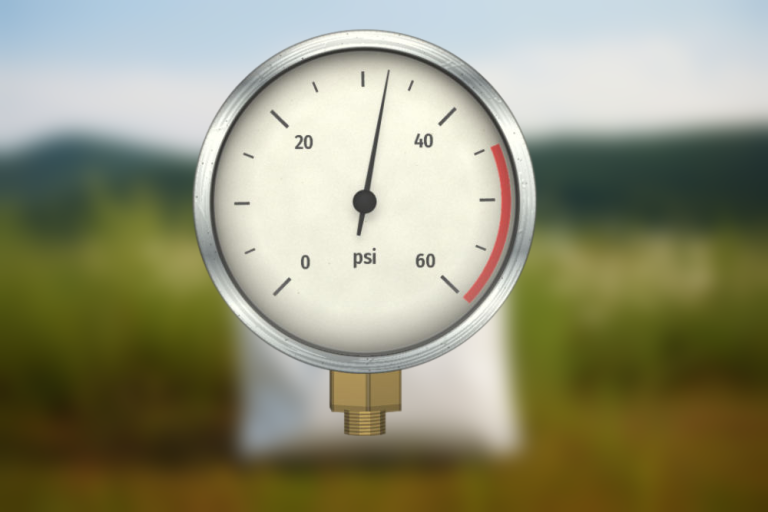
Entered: 32.5; psi
